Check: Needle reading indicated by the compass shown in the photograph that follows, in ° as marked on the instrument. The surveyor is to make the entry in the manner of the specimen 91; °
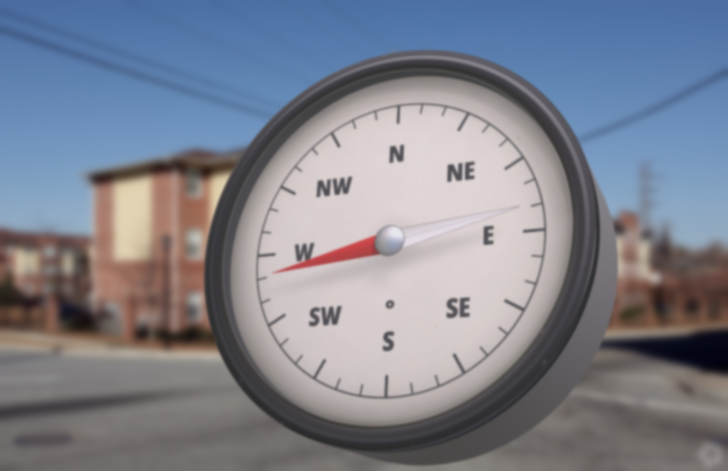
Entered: 260; °
